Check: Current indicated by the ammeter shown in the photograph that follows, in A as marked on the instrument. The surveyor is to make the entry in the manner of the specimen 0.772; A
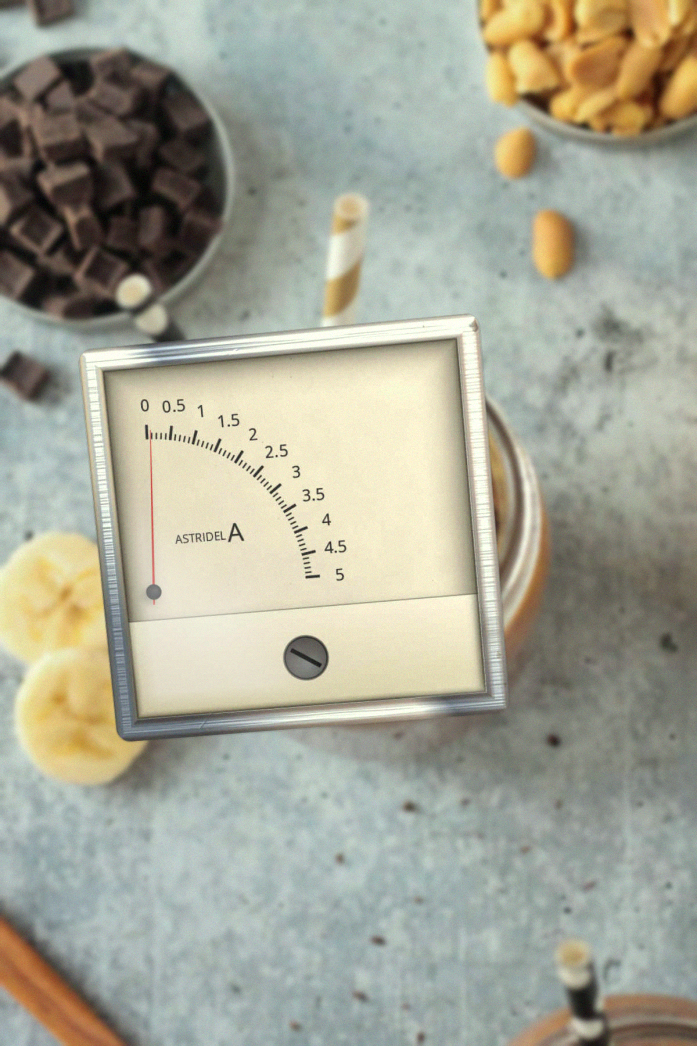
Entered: 0.1; A
